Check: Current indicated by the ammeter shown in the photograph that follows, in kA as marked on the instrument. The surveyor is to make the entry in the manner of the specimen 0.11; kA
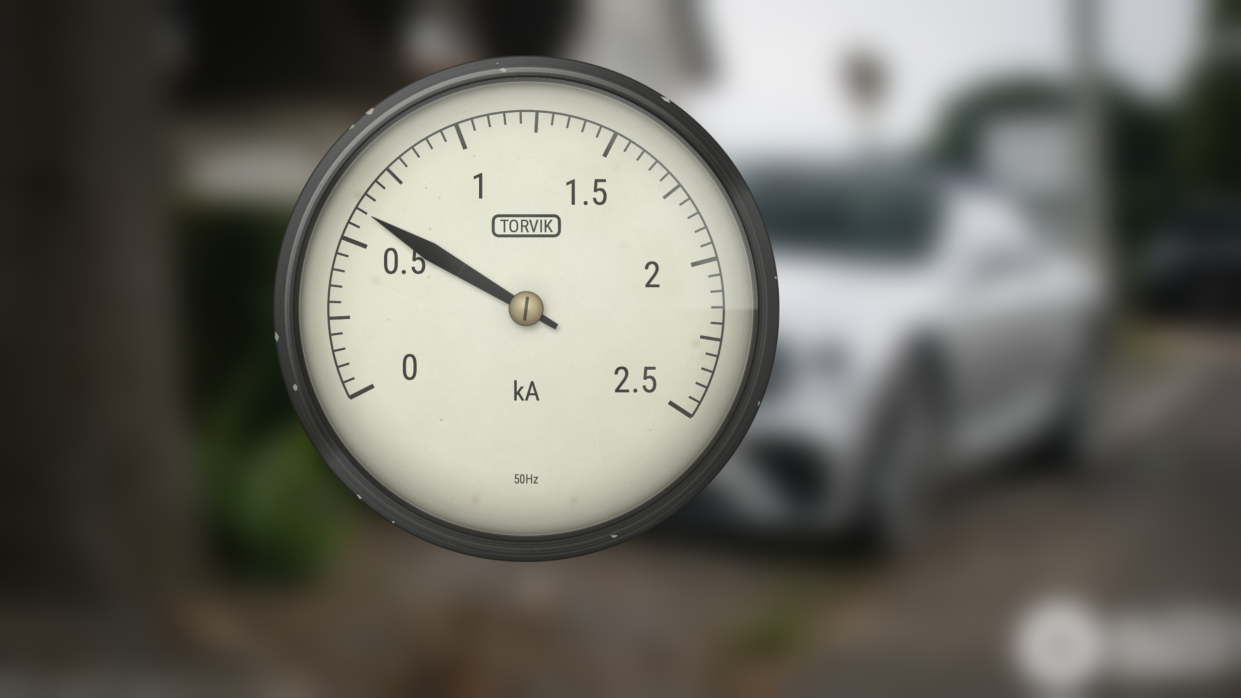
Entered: 0.6; kA
